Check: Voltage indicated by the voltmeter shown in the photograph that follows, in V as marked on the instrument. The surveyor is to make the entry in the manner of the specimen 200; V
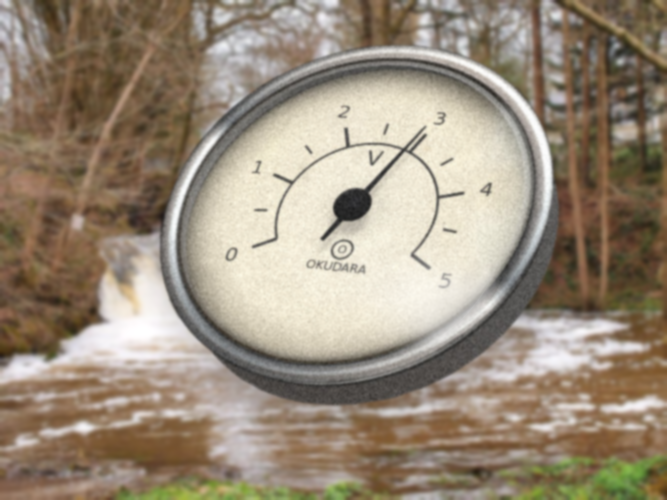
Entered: 3; V
